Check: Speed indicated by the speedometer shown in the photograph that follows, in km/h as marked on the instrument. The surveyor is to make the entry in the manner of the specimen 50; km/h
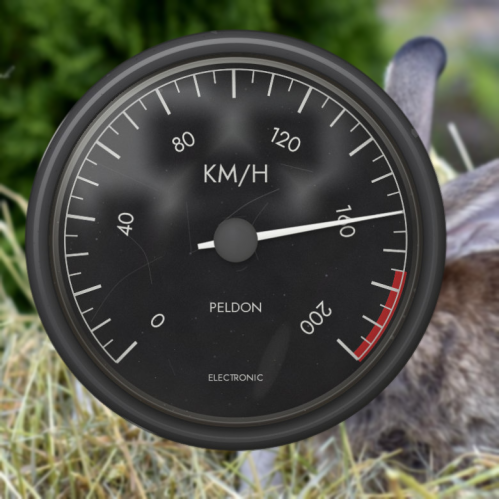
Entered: 160; km/h
